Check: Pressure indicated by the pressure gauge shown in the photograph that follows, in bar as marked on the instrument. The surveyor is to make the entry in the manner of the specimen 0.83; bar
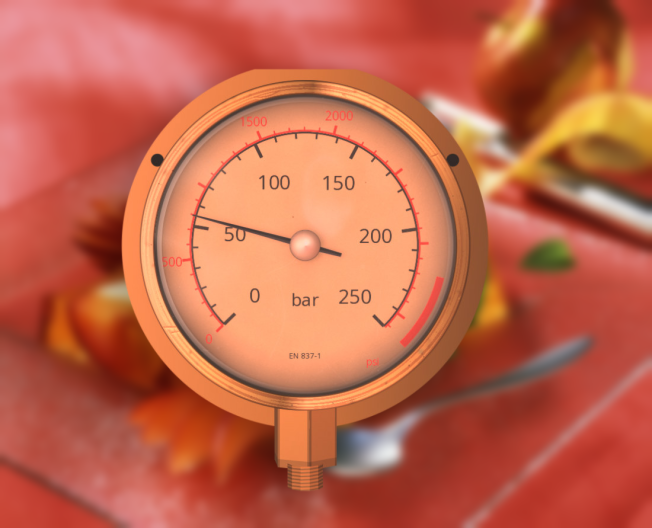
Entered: 55; bar
